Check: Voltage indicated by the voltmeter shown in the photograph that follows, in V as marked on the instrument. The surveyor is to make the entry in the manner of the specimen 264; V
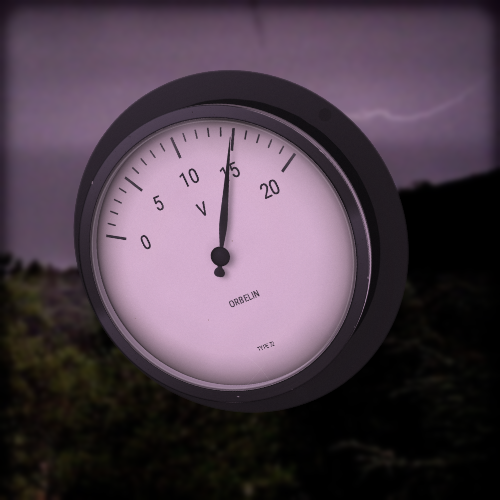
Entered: 15; V
